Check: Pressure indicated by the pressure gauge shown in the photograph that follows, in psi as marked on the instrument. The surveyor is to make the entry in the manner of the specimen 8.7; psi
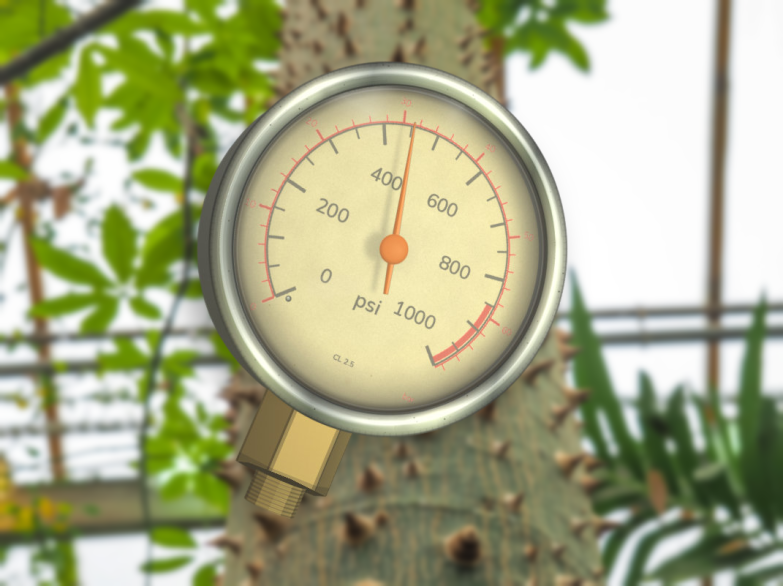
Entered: 450; psi
